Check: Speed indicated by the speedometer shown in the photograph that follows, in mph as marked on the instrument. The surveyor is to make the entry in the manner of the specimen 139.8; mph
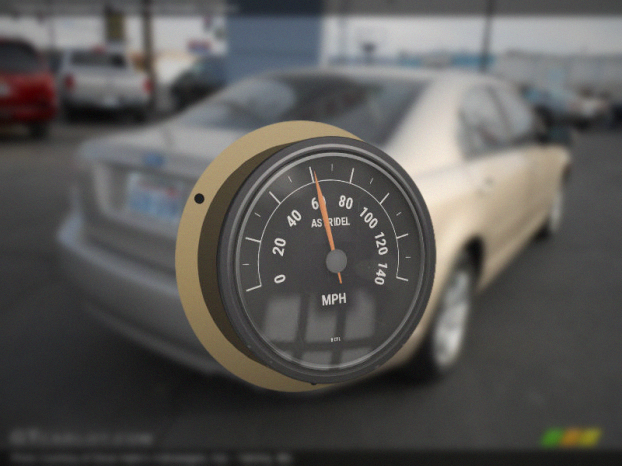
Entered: 60; mph
